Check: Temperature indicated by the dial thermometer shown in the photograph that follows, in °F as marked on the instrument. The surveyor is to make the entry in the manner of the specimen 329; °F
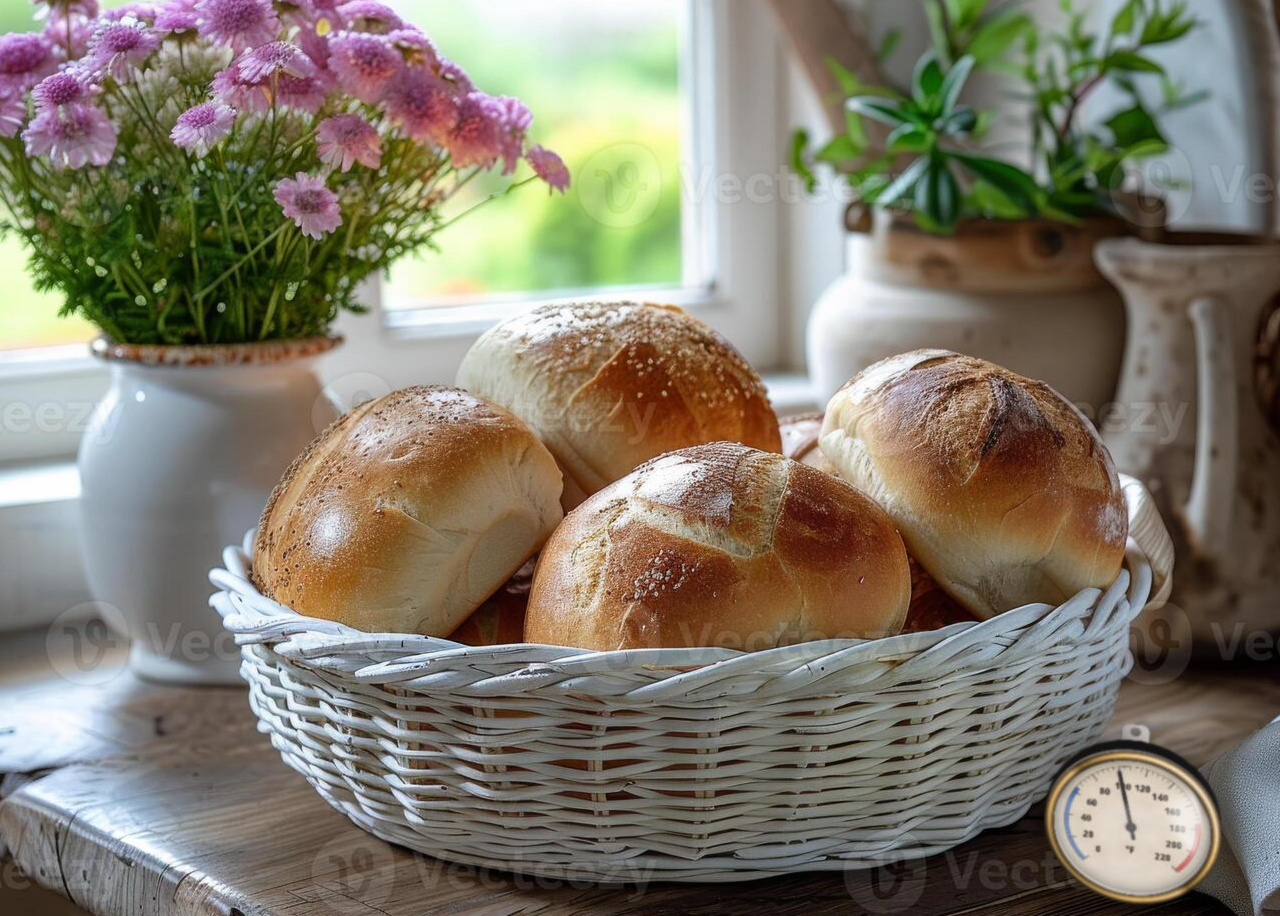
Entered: 100; °F
